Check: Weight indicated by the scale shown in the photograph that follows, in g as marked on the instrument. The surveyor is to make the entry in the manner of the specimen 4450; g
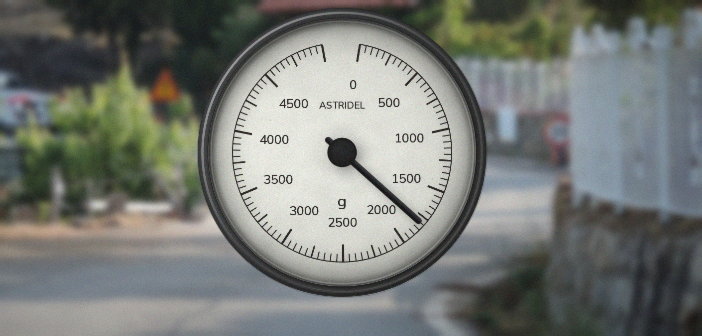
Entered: 1800; g
